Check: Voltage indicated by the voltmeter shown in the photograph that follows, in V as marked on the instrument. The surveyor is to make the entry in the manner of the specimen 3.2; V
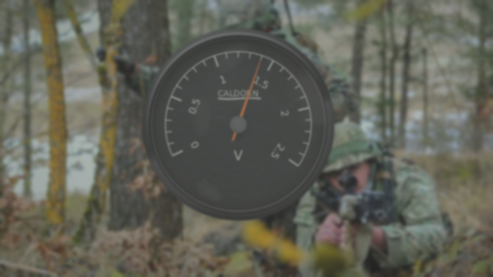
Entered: 1.4; V
